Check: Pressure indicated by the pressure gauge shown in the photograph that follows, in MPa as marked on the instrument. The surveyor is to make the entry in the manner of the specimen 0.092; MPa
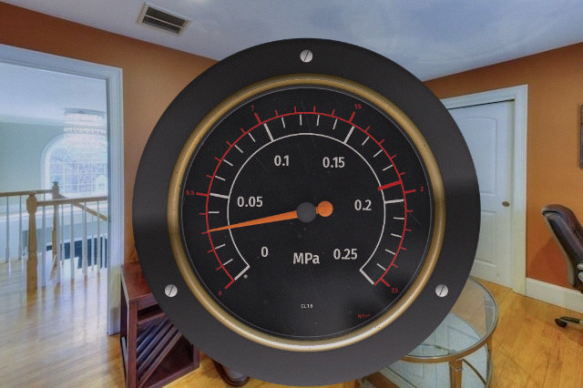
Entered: 0.03; MPa
